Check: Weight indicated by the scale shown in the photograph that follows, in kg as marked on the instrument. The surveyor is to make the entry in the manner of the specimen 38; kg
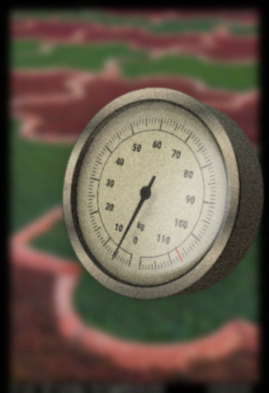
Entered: 5; kg
